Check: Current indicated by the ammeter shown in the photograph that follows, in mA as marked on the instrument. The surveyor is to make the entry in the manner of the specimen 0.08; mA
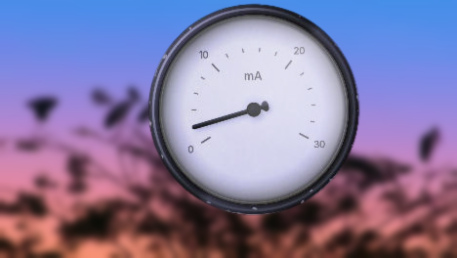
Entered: 2; mA
